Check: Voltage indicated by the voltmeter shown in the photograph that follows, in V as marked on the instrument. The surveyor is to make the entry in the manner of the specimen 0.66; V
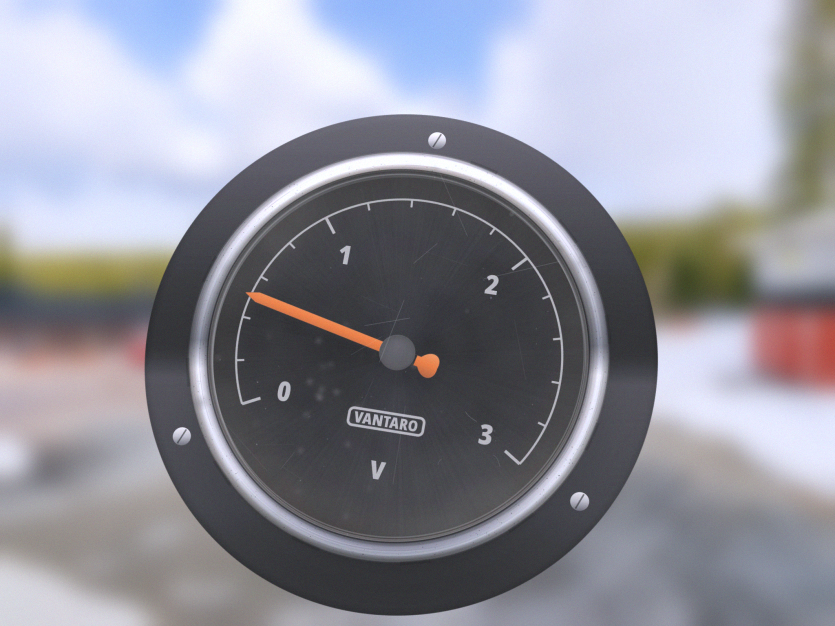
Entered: 0.5; V
